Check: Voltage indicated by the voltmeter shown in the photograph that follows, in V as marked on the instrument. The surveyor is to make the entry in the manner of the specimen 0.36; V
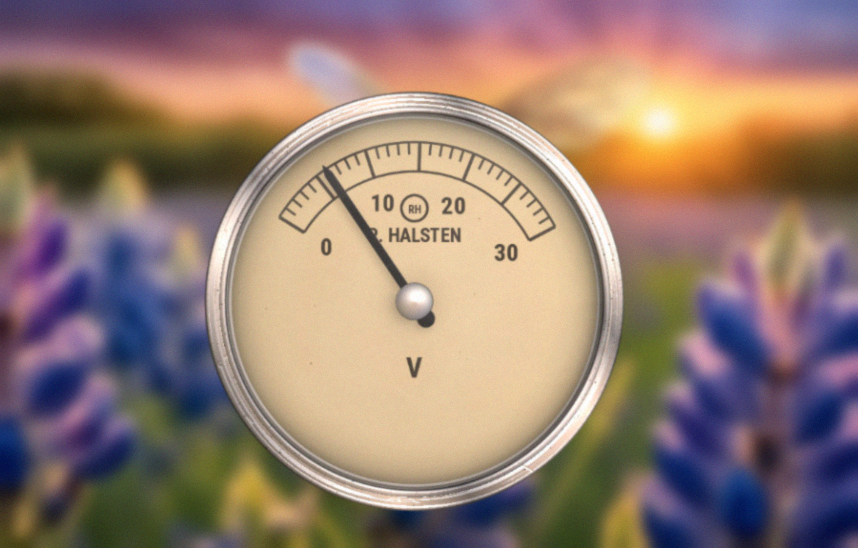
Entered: 6; V
